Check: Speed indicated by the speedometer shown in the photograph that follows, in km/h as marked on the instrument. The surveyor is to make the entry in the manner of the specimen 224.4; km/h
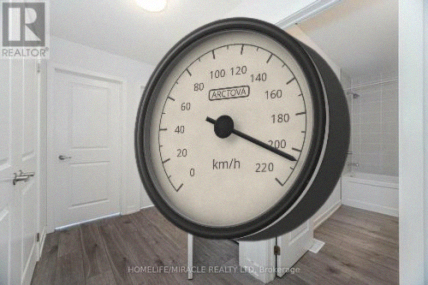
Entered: 205; km/h
